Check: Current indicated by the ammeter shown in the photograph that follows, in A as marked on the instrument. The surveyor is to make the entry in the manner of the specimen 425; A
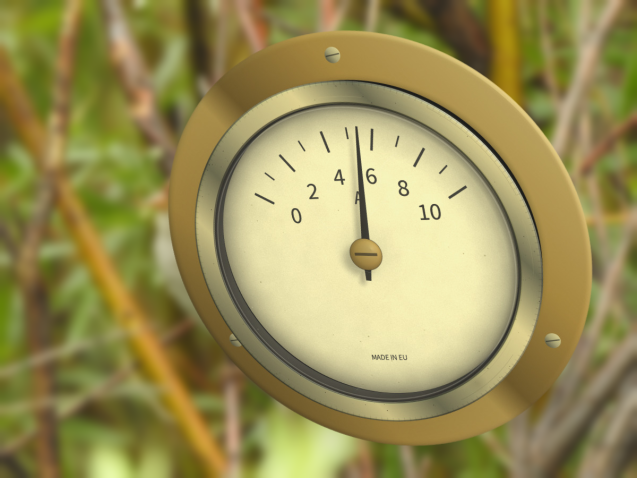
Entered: 5.5; A
